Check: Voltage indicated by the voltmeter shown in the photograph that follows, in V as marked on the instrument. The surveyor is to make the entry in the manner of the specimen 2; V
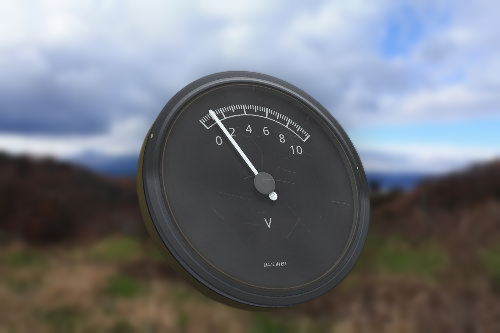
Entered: 1; V
